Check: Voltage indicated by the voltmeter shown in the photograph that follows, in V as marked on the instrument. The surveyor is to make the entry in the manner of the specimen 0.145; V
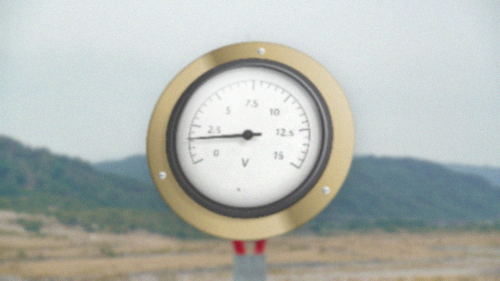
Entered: 1.5; V
